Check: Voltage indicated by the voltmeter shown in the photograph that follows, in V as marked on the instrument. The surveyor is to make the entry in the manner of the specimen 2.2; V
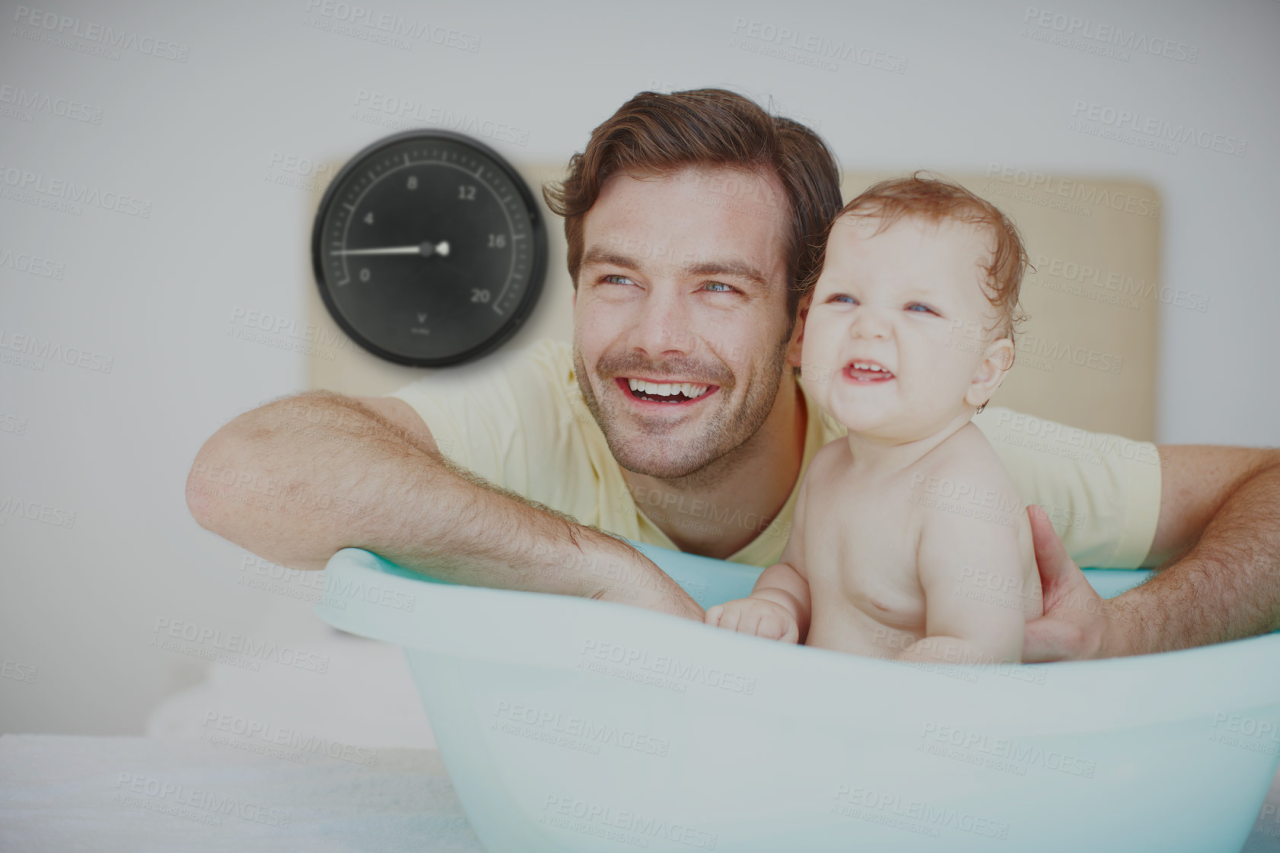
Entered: 1.5; V
